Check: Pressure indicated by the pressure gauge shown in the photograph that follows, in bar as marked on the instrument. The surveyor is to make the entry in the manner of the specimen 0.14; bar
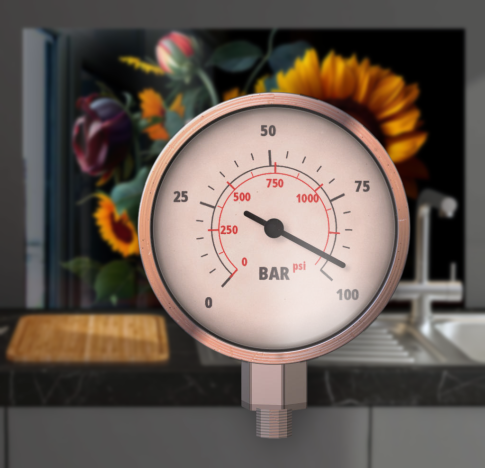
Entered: 95; bar
